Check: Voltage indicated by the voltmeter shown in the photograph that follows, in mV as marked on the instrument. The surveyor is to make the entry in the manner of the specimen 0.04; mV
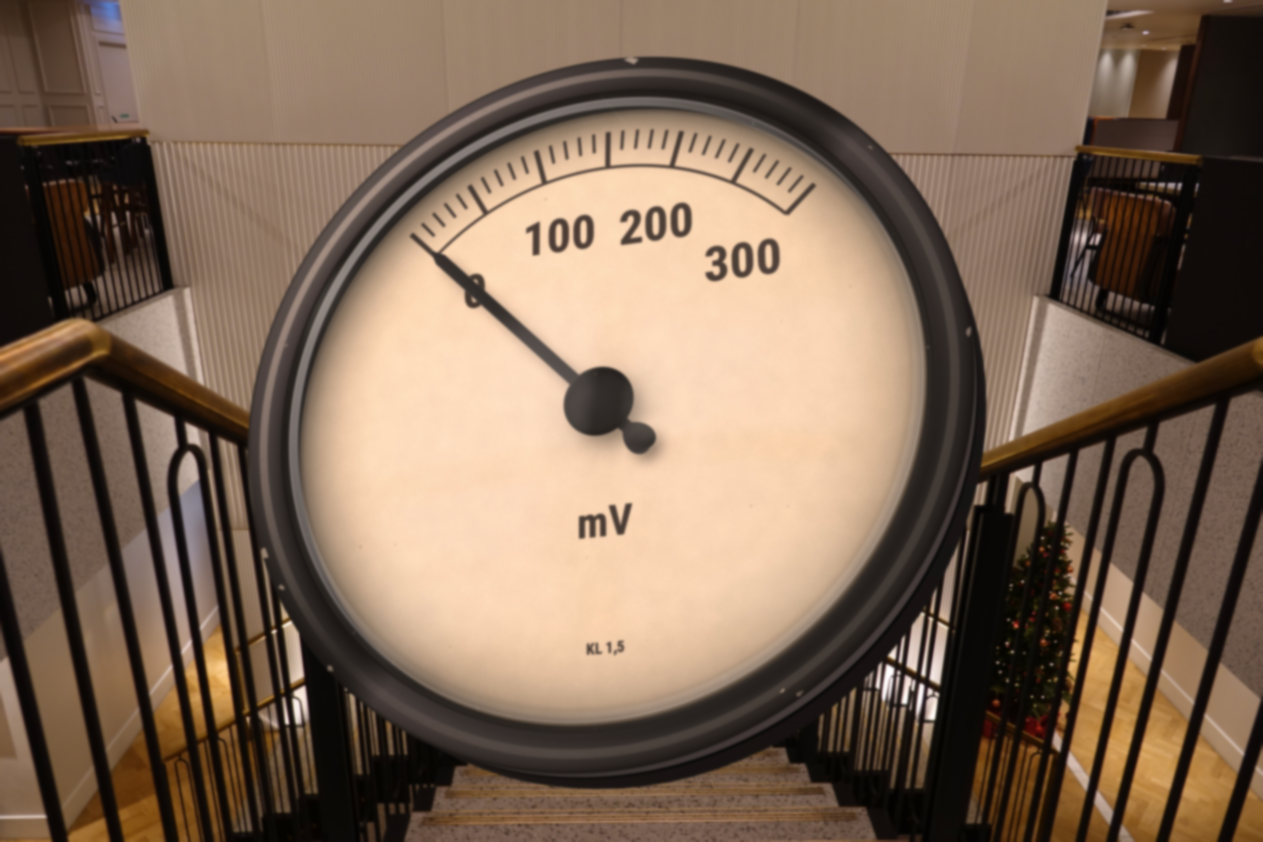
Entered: 0; mV
